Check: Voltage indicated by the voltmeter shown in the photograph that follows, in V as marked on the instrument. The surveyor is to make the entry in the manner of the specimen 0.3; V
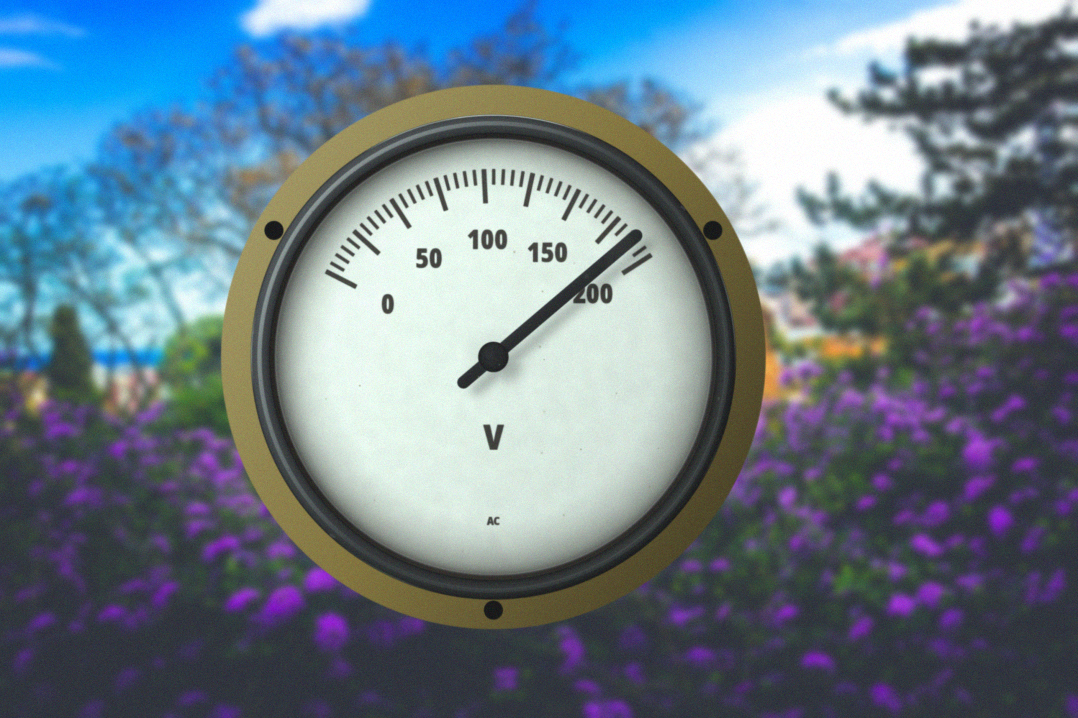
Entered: 187.5; V
